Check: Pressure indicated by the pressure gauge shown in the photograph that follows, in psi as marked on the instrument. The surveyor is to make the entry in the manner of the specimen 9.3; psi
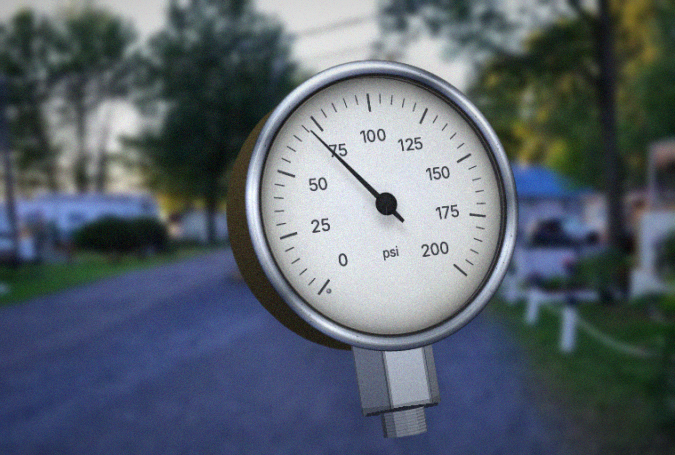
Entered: 70; psi
